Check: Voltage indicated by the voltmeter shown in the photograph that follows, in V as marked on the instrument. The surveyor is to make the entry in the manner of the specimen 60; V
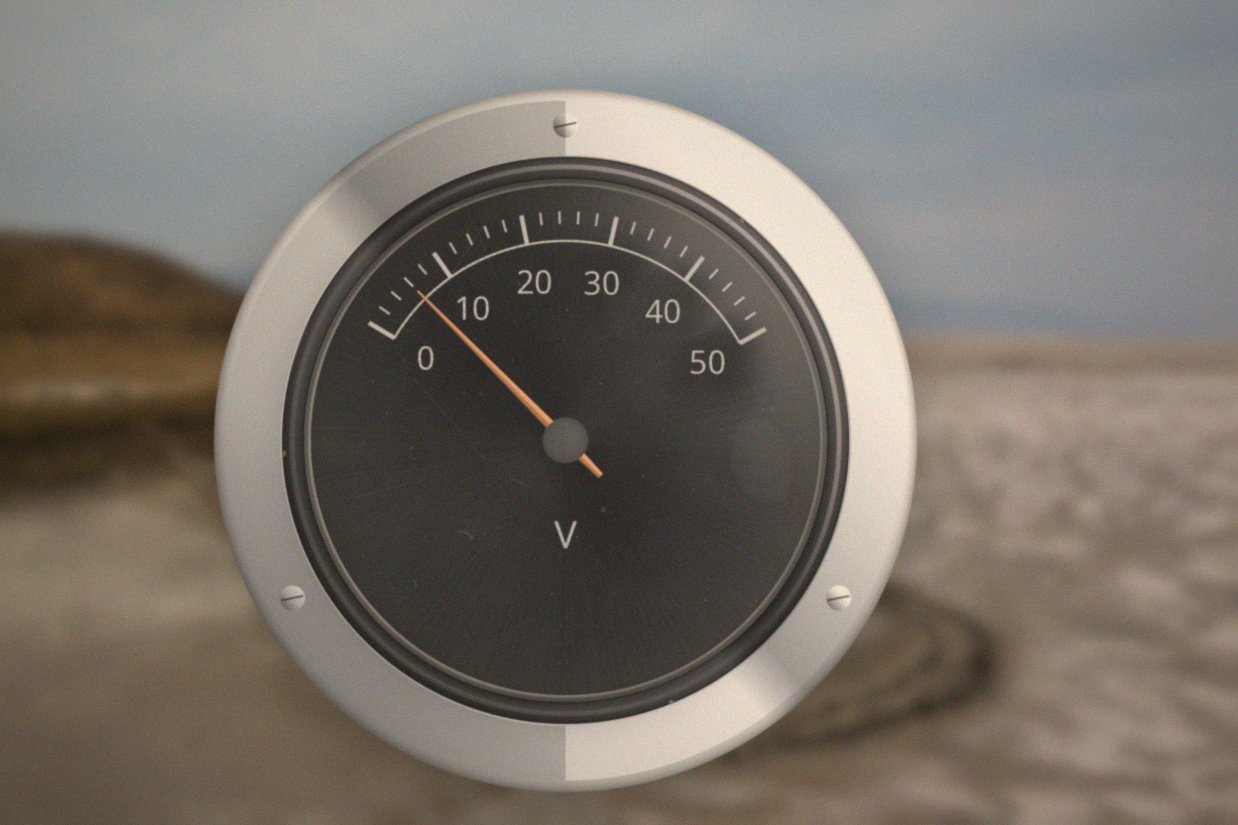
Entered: 6; V
